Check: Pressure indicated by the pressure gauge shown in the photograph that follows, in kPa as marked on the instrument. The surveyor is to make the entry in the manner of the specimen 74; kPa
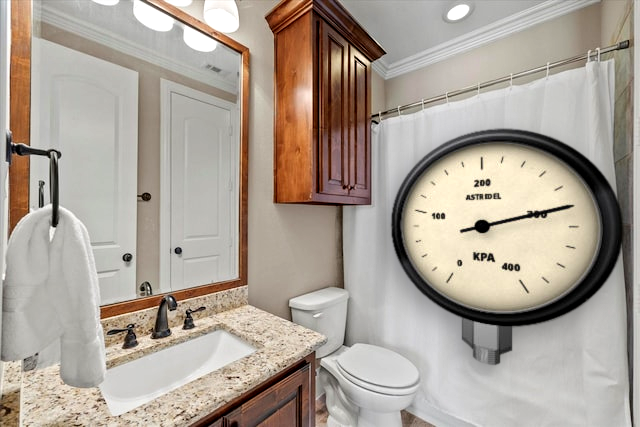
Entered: 300; kPa
